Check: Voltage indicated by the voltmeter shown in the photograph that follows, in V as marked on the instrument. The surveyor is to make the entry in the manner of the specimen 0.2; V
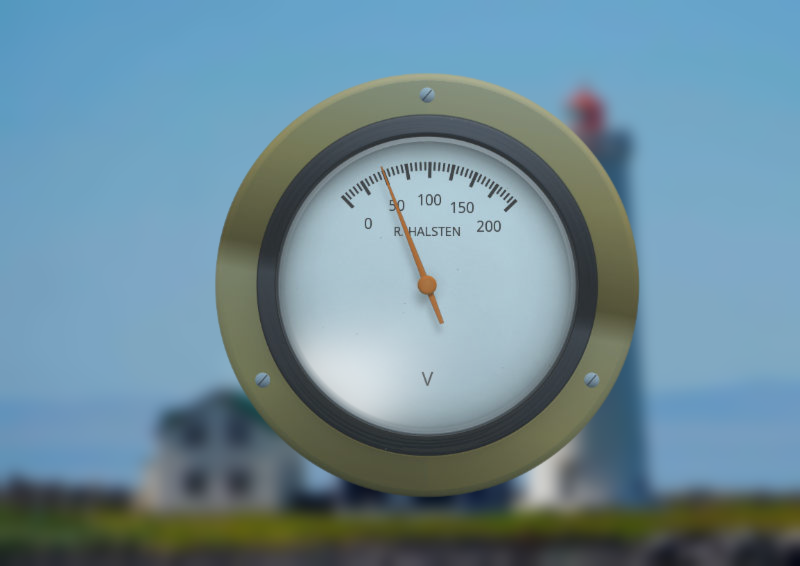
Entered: 50; V
